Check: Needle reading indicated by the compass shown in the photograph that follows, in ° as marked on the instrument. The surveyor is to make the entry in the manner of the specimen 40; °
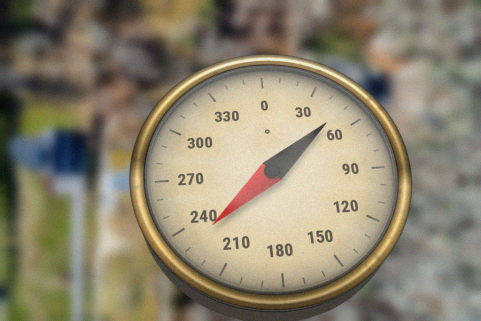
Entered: 230; °
